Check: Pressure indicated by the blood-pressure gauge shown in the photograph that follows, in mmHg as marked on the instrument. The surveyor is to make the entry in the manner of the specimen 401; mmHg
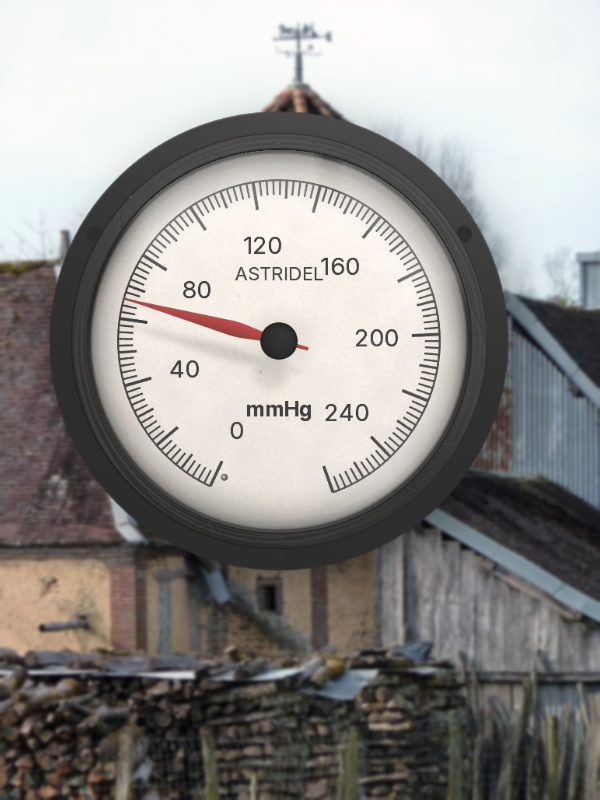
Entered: 66; mmHg
